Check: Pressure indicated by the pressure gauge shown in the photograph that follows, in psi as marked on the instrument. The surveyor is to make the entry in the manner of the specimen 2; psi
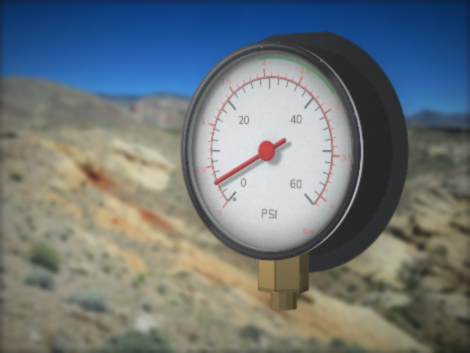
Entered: 4; psi
